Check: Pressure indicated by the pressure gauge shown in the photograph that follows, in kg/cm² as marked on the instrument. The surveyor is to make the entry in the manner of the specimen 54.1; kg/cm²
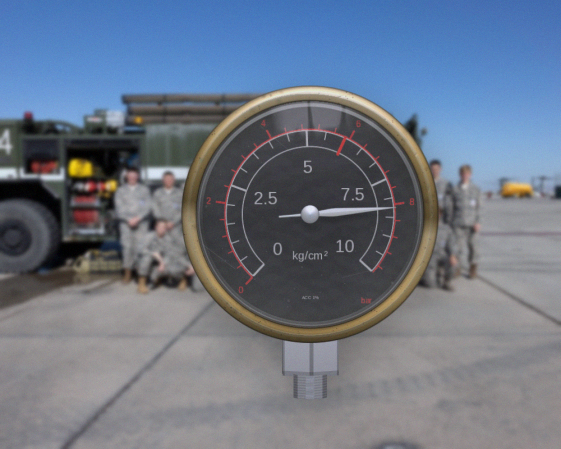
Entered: 8.25; kg/cm²
